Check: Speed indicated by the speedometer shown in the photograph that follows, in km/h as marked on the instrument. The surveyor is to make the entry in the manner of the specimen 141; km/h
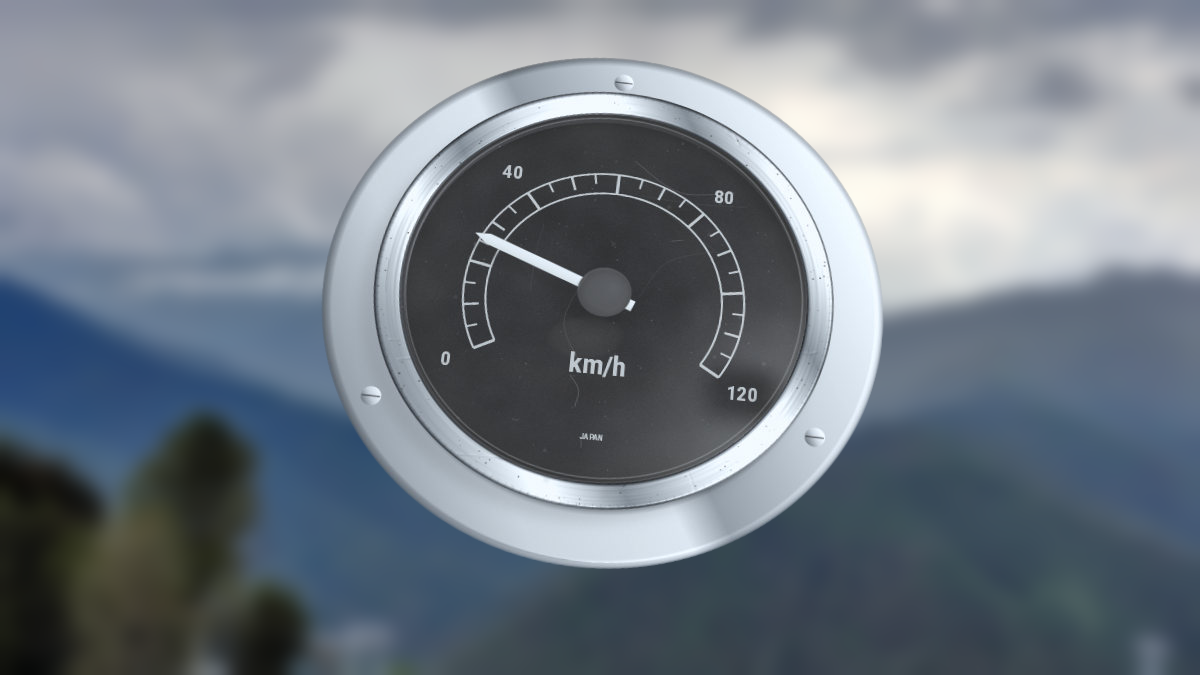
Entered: 25; km/h
